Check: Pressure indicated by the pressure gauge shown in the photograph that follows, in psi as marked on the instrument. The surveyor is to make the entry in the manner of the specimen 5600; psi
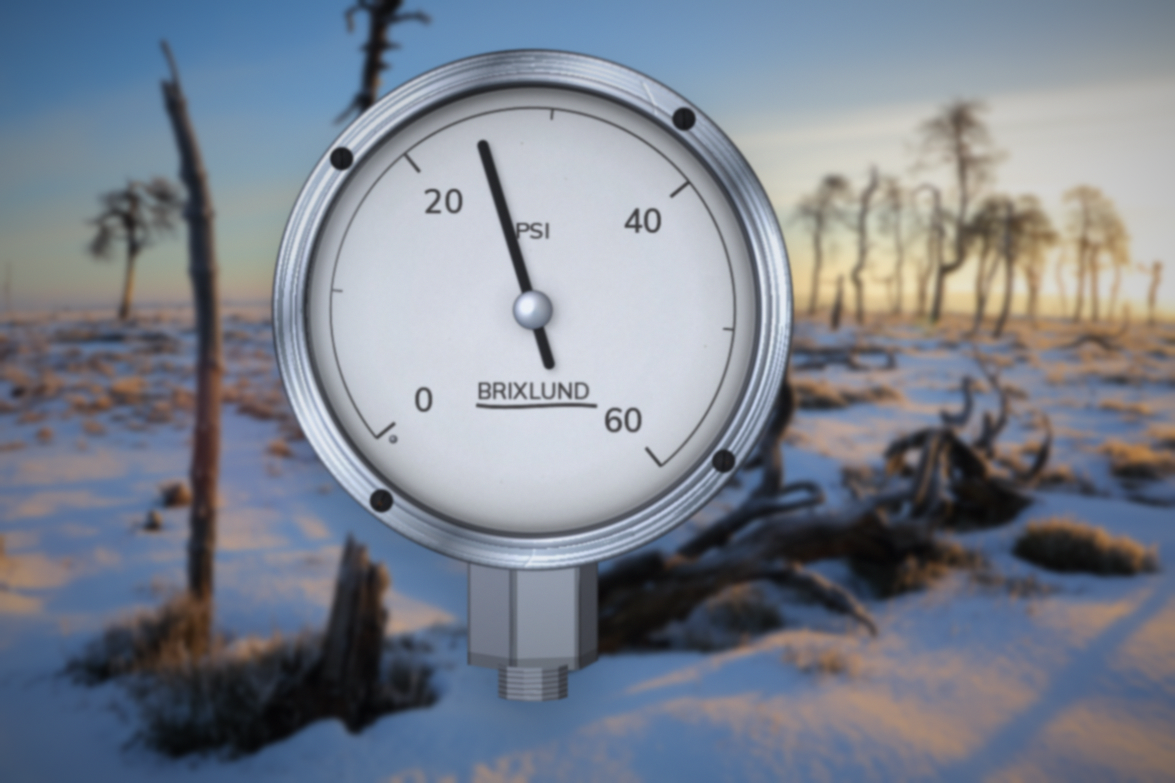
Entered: 25; psi
